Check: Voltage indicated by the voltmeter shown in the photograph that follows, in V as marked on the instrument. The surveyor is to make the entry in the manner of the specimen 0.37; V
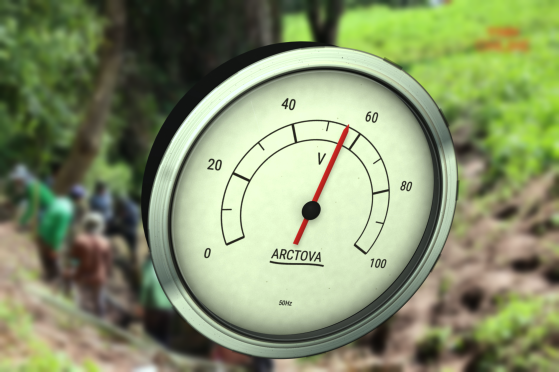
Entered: 55; V
